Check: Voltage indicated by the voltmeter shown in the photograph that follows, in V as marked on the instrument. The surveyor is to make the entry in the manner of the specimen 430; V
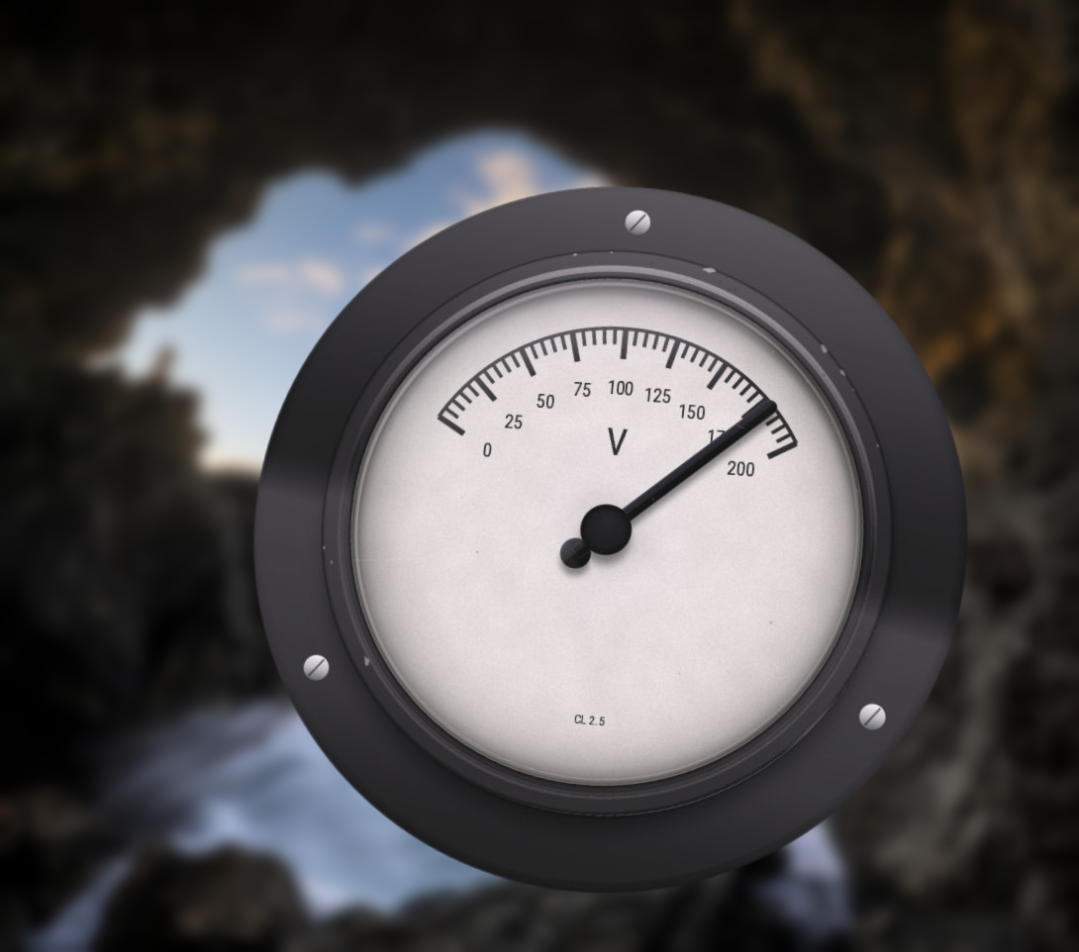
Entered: 180; V
